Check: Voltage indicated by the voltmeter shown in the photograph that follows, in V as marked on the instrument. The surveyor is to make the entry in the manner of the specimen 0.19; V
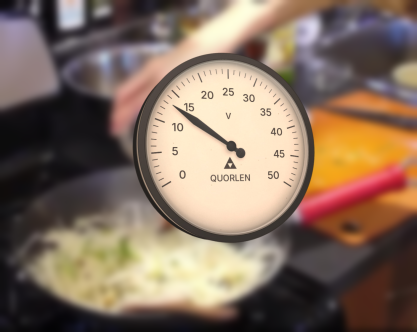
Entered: 13; V
